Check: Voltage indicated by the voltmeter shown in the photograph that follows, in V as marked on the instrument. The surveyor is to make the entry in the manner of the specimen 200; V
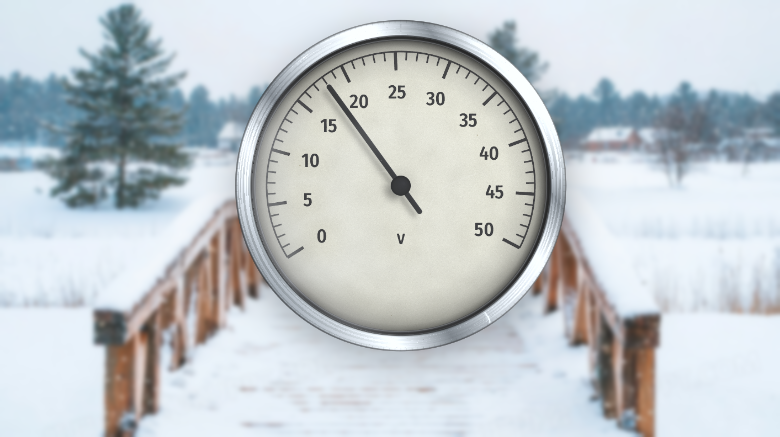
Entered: 18; V
